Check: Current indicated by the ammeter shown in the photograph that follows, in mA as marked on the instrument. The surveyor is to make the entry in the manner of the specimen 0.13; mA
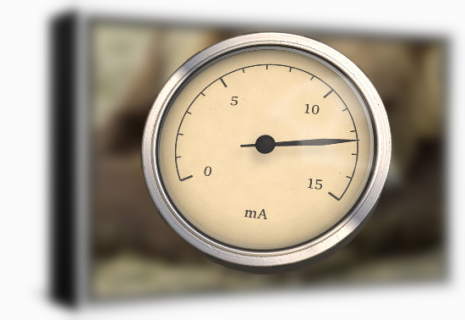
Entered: 12.5; mA
